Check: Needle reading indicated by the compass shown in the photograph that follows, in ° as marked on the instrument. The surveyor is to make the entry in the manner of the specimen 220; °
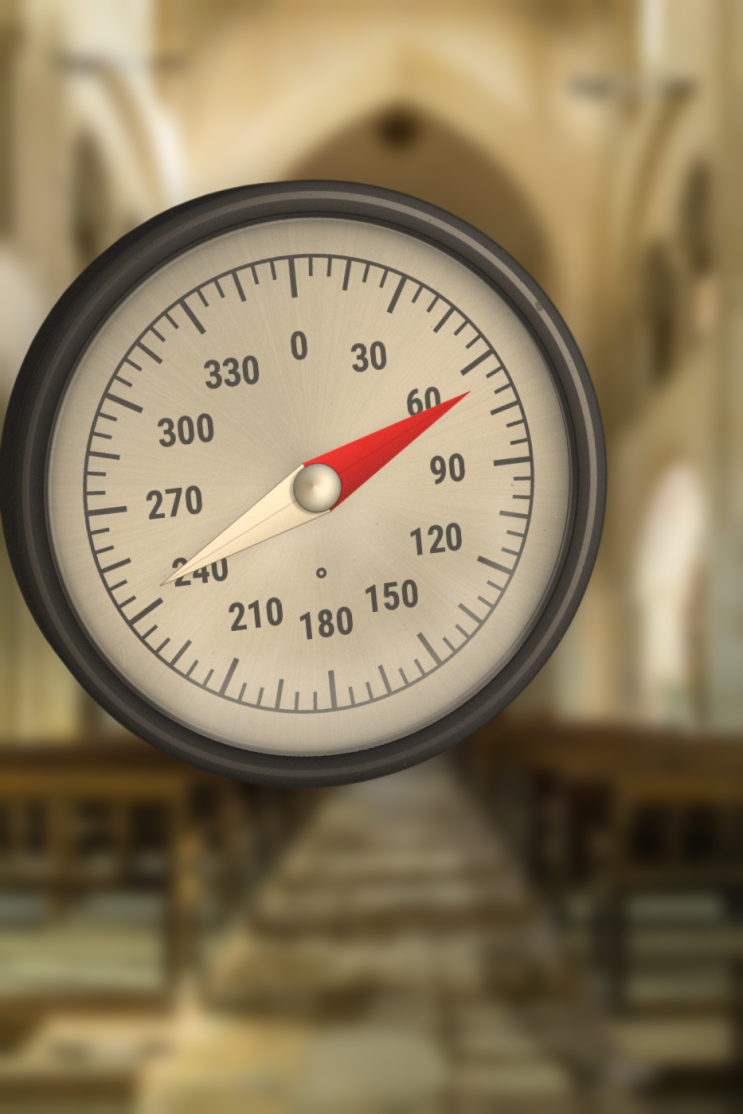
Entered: 65; °
